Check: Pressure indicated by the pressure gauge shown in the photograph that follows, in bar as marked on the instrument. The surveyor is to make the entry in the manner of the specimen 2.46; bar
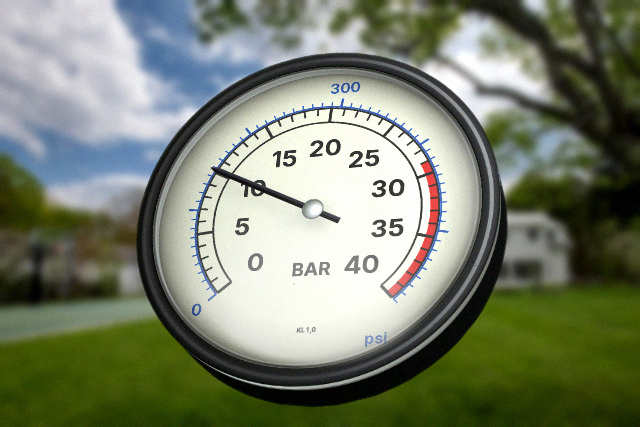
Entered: 10; bar
